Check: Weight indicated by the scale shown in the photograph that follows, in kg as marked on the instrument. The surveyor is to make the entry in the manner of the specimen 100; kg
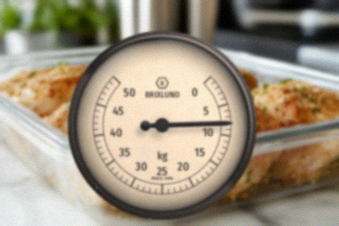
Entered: 8; kg
